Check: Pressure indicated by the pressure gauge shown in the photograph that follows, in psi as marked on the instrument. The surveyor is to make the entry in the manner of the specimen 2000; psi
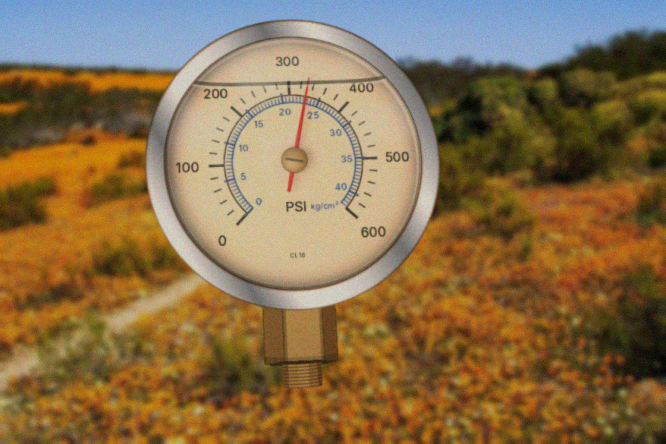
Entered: 330; psi
